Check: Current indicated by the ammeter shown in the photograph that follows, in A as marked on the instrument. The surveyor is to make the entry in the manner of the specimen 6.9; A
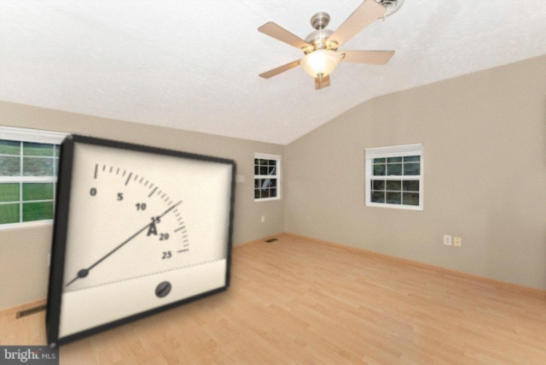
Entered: 15; A
